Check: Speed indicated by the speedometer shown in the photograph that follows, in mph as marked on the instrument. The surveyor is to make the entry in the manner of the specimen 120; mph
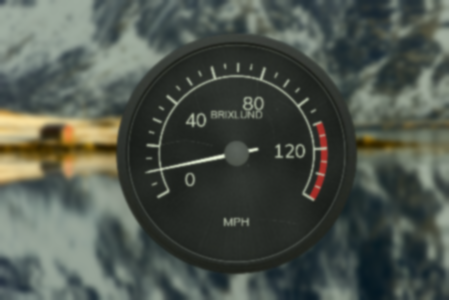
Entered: 10; mph
